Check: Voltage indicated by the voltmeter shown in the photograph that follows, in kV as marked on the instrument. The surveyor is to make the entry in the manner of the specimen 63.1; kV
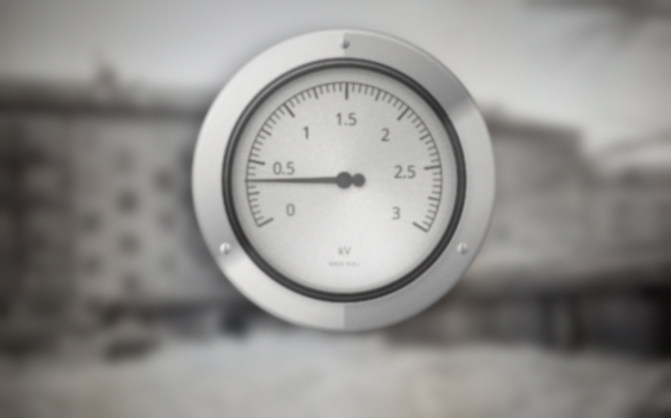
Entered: 0.35; kV
